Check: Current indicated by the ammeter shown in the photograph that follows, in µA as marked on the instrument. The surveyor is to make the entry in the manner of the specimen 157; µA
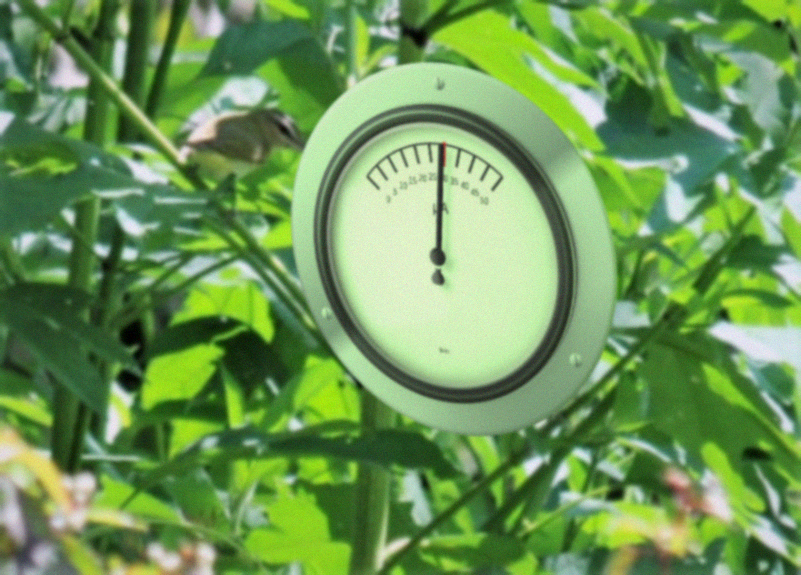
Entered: 30; µA
